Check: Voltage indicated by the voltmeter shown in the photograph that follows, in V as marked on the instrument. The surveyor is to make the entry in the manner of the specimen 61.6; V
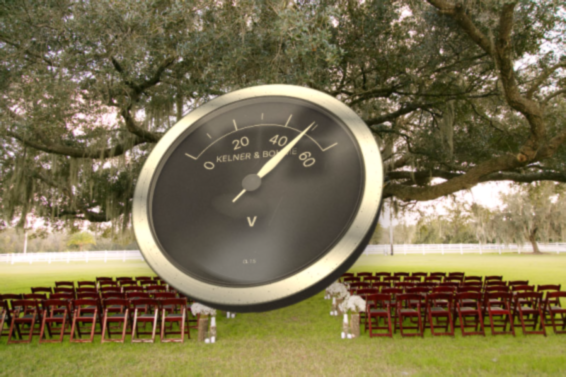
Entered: 50; V
